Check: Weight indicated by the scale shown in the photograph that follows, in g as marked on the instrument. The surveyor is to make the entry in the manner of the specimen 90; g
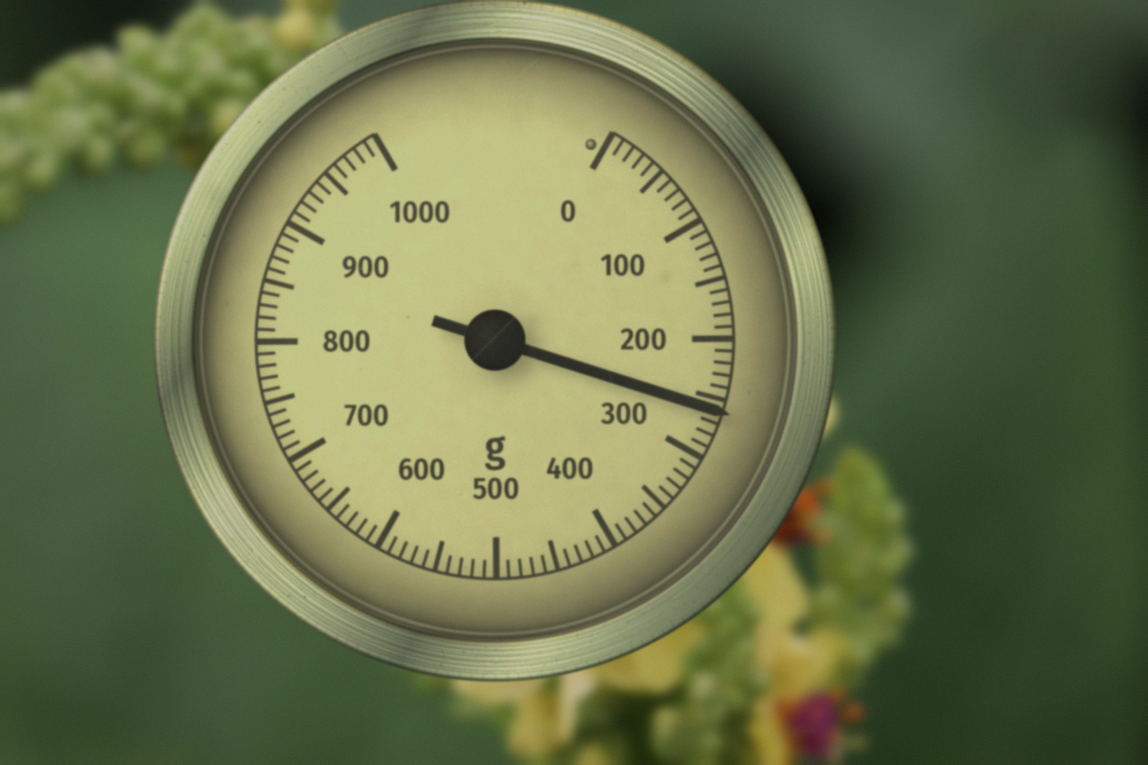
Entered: 260; g
